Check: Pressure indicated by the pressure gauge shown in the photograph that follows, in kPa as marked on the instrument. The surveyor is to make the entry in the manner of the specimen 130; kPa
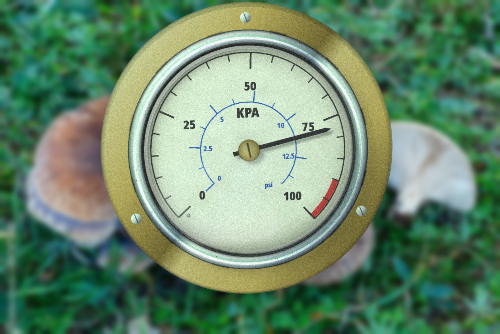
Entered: 77.5; kPa
